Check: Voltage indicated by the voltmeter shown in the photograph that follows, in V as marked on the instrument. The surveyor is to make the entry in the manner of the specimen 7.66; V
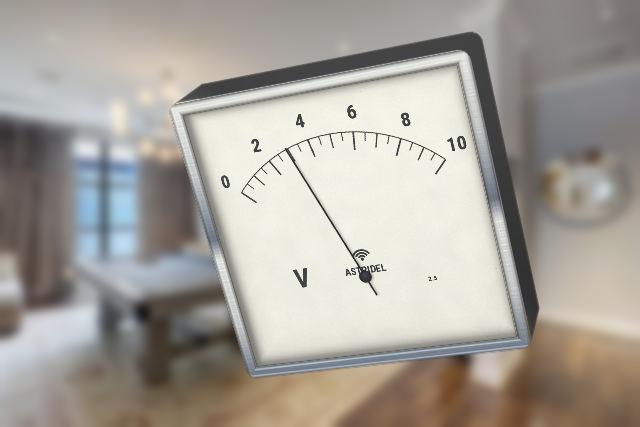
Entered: 3; V
